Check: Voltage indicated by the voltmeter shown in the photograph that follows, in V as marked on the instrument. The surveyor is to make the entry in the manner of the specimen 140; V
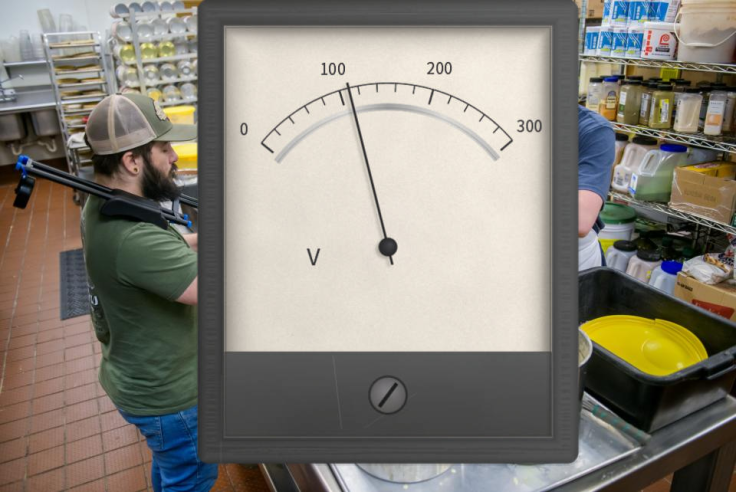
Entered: 110; V
